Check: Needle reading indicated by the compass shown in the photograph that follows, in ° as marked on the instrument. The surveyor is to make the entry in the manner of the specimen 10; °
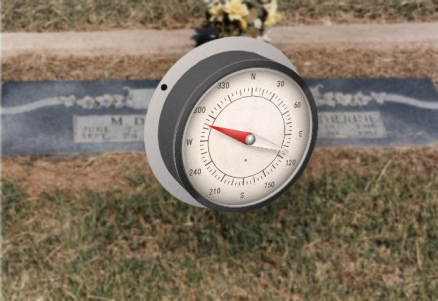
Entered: 290; °
